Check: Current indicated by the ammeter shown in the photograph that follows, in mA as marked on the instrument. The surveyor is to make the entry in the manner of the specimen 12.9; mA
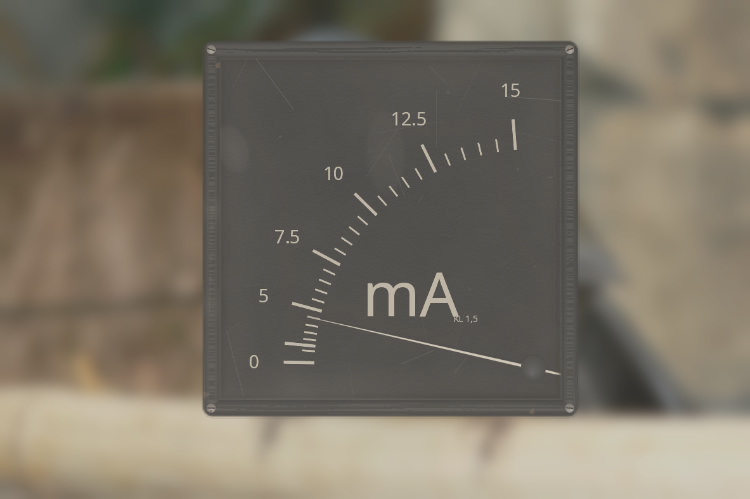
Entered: 4.5; mA
